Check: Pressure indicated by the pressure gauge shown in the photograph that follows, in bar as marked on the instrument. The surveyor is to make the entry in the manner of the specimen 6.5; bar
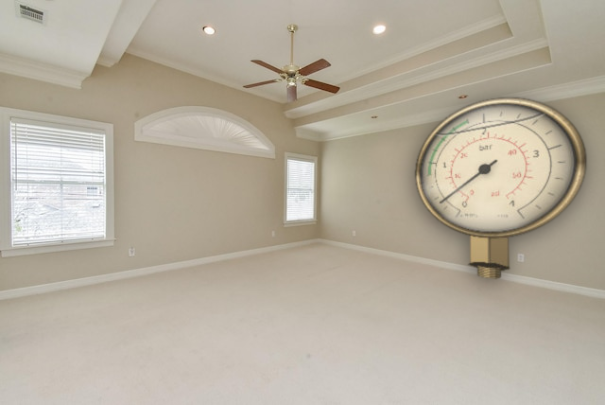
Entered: 0.3; bar
